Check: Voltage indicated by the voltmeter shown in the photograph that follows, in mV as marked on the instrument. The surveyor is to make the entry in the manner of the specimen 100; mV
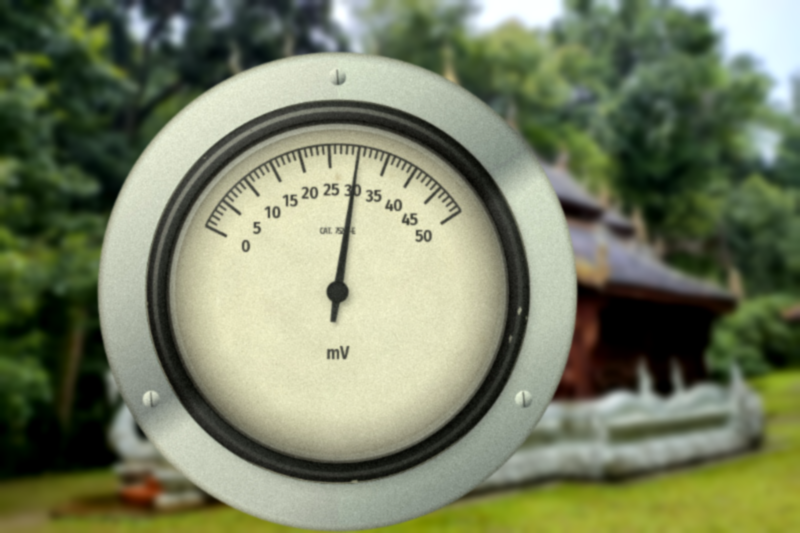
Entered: 30; mV
